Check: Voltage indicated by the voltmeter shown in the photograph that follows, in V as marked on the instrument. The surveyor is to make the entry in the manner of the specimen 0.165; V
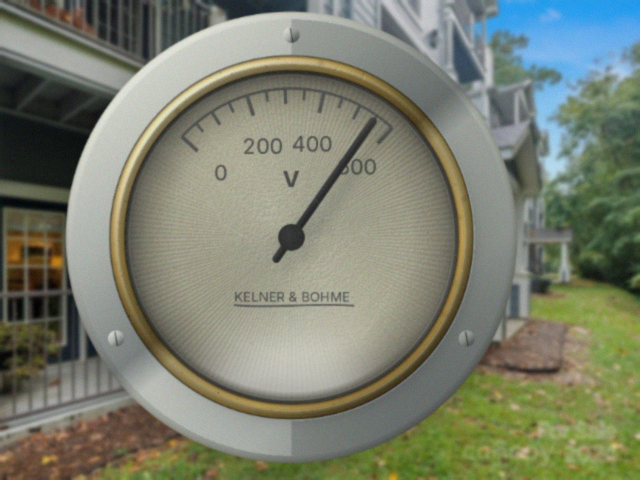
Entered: 550; V
